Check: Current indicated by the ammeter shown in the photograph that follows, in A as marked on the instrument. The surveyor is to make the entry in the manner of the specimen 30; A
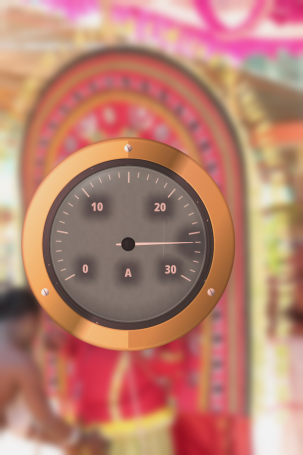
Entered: 26; A
